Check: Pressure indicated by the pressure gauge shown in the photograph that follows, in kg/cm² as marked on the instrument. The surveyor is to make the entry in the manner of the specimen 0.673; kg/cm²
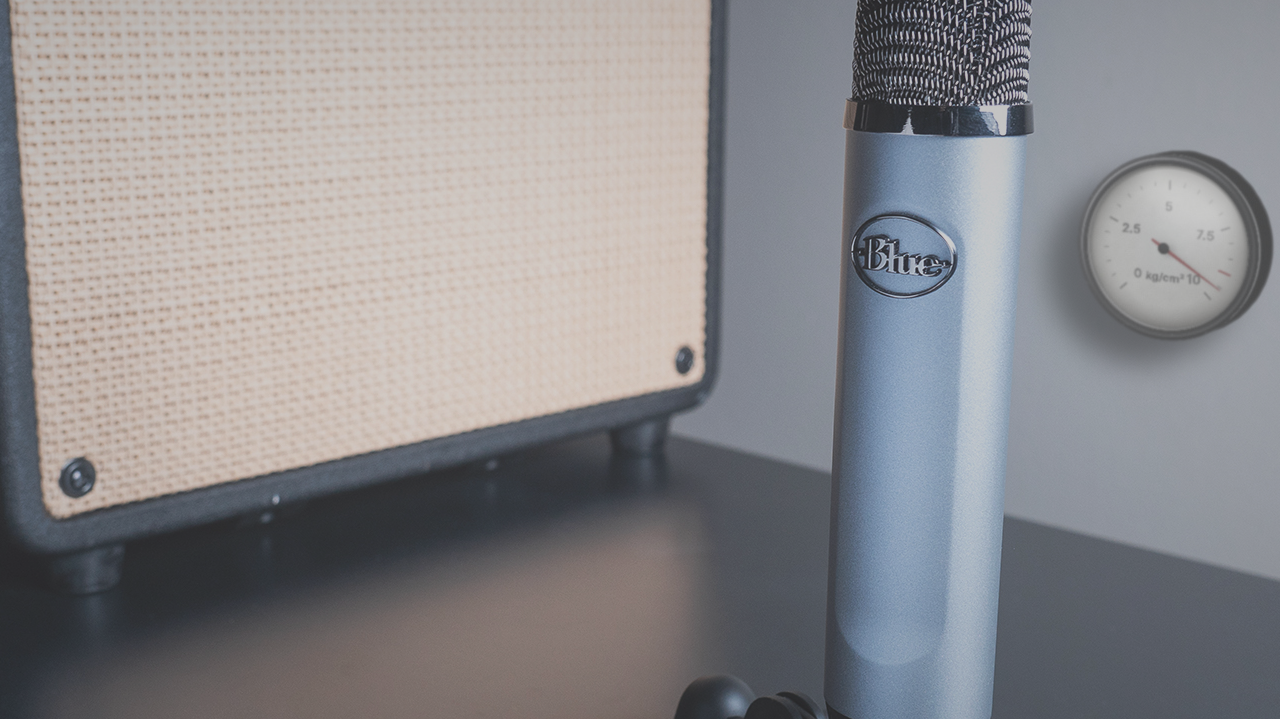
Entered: 9.5; kg/cm²
